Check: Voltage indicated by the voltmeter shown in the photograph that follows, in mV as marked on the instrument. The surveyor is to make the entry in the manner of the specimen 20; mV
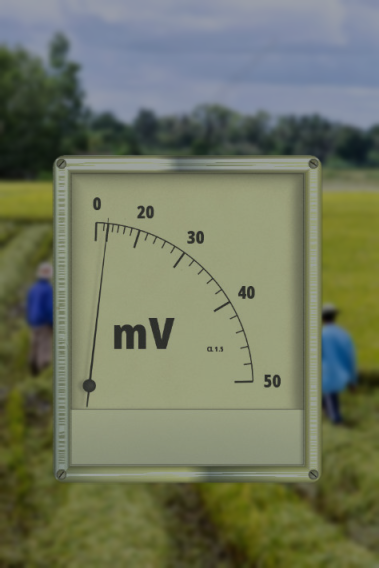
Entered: 10; mV
